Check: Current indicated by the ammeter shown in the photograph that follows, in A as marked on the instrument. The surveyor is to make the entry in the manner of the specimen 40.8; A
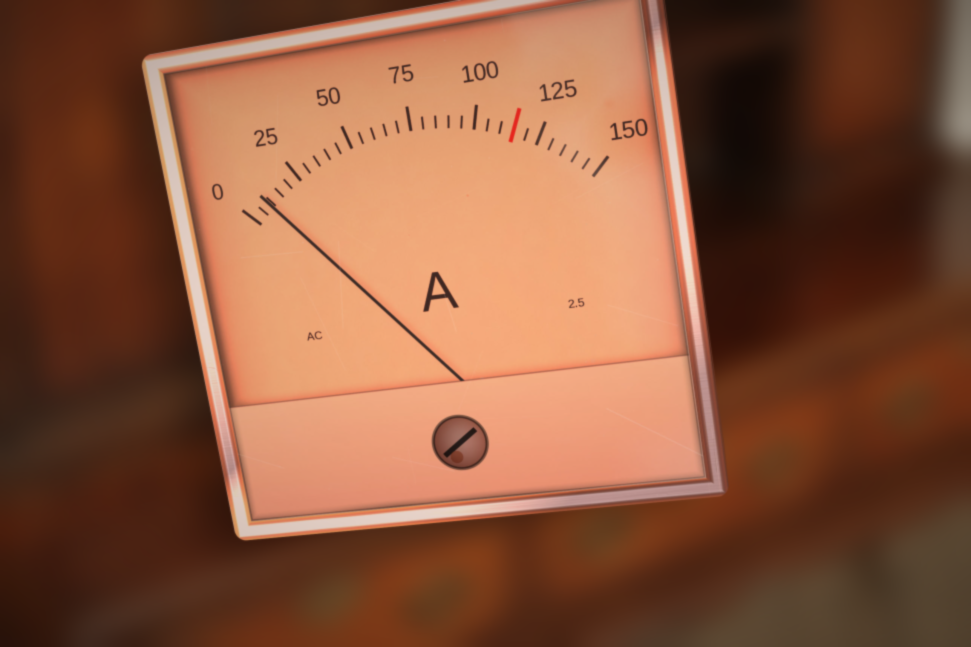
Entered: 10; A
